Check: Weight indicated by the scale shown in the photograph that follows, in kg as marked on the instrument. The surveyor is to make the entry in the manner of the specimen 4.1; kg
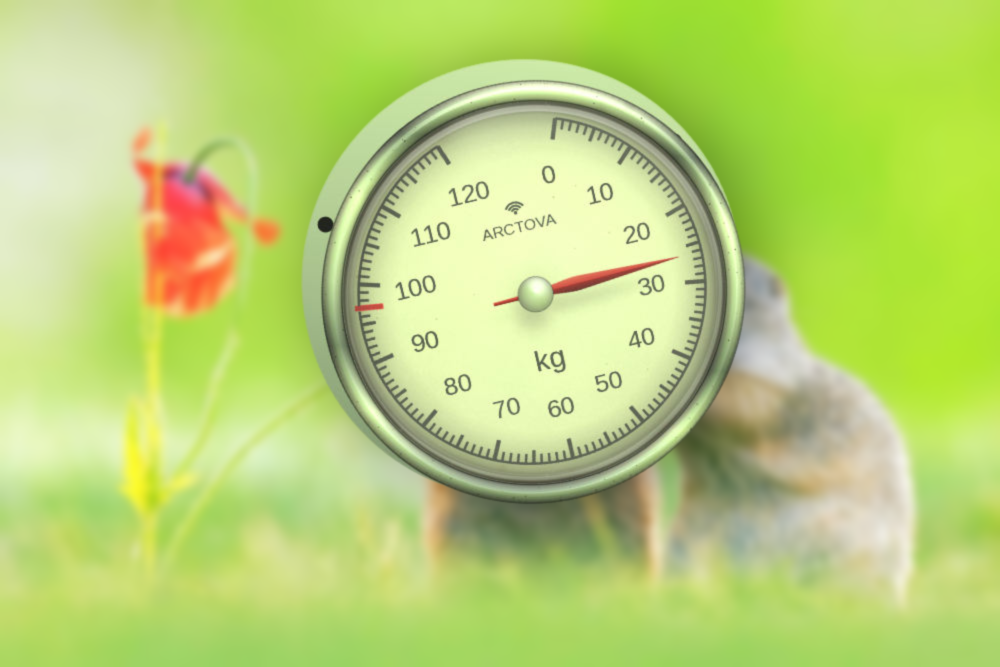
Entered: 26; kg
